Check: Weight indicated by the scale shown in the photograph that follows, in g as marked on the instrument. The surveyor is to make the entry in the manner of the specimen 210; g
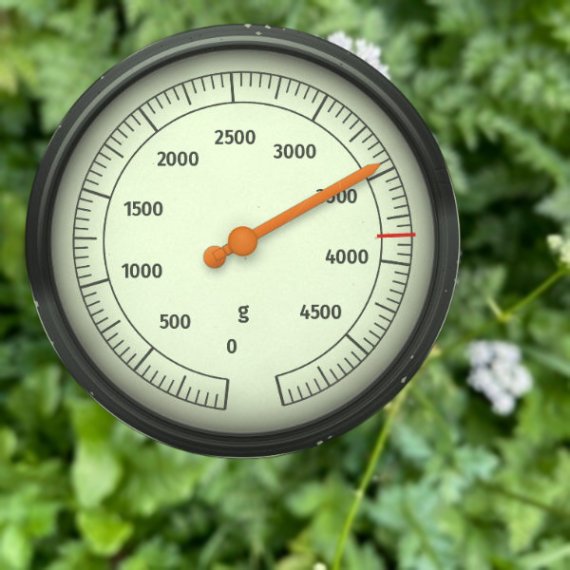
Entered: 3450; g
